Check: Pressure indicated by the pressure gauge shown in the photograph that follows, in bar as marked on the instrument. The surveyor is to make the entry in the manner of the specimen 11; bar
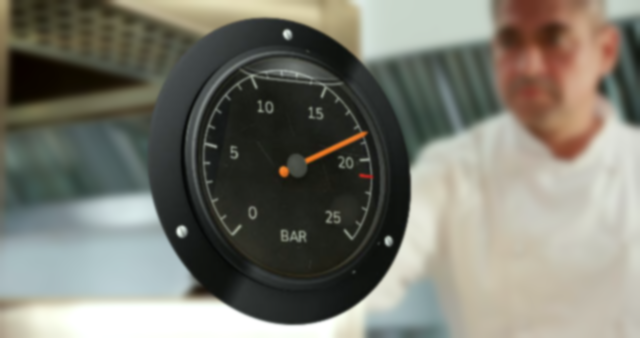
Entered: 18.5; bar
